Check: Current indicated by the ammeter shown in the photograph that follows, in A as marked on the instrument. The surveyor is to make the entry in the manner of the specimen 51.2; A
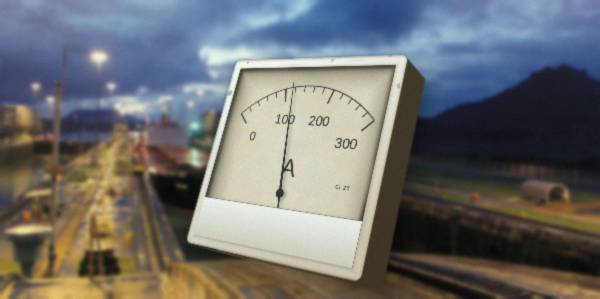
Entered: 120; A
